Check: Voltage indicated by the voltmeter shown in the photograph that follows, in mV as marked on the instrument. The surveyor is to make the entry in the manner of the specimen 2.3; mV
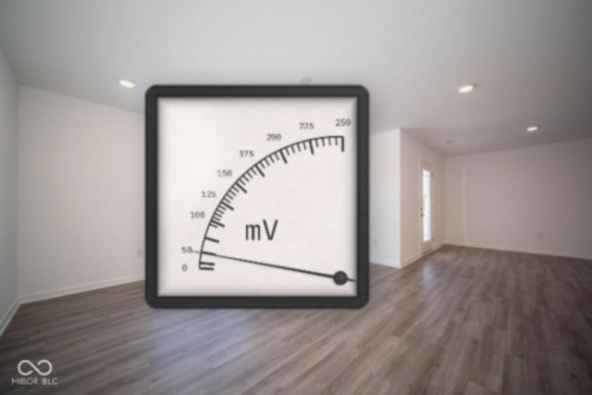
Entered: 50; mV
